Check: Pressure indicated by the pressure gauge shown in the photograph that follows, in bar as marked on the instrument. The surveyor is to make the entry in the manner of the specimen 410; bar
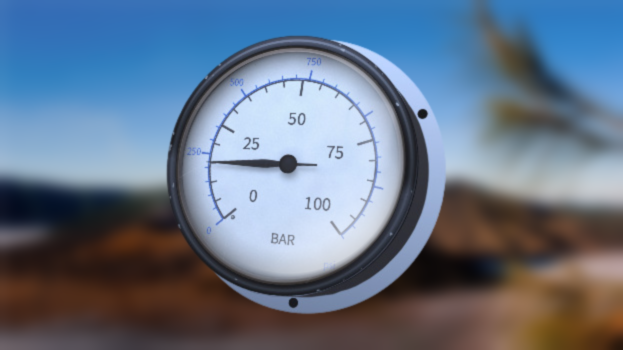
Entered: 15; bar
